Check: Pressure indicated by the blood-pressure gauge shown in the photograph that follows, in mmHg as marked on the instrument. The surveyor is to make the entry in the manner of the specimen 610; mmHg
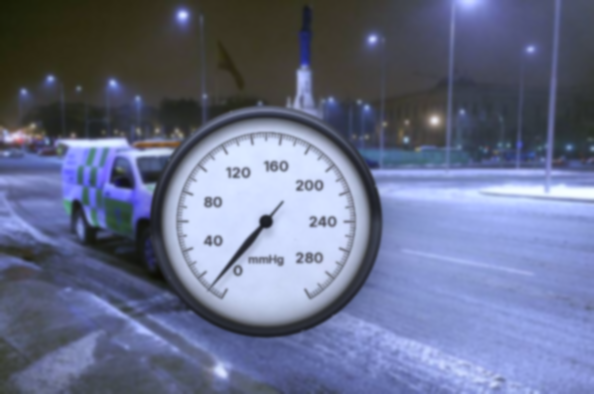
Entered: 10; mmHg
